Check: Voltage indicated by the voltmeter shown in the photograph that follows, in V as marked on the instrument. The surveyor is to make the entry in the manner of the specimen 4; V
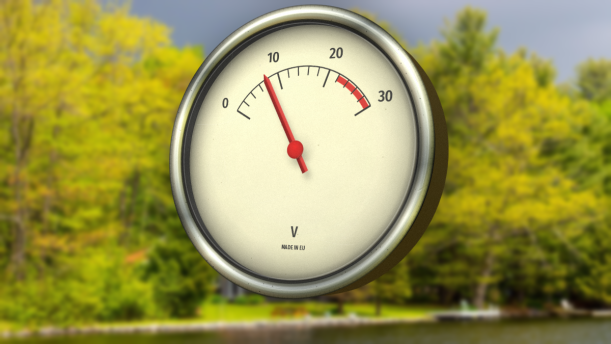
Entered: 8; V
